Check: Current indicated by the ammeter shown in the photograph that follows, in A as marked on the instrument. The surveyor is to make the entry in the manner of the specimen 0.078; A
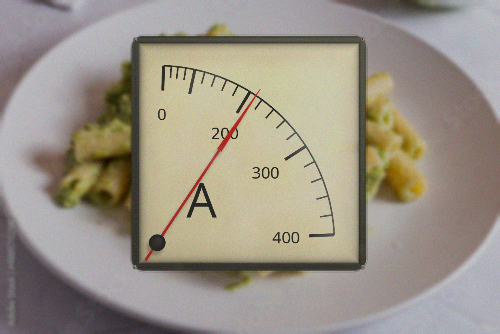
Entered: 210; A
